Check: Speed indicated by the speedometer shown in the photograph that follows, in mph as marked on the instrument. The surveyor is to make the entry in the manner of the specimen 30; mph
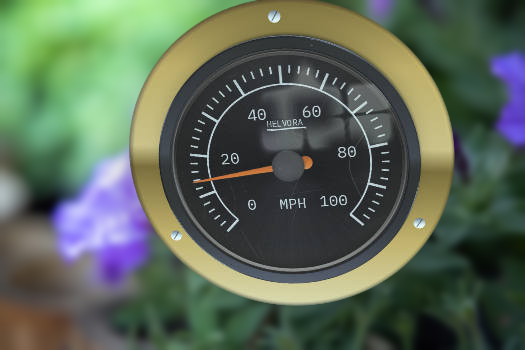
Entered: 14; mph
